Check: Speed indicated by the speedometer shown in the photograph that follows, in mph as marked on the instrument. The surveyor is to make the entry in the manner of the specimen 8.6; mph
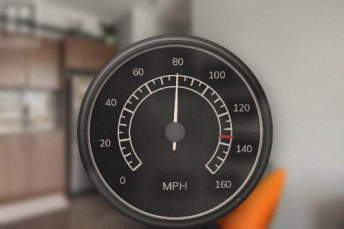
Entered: 80; mph
